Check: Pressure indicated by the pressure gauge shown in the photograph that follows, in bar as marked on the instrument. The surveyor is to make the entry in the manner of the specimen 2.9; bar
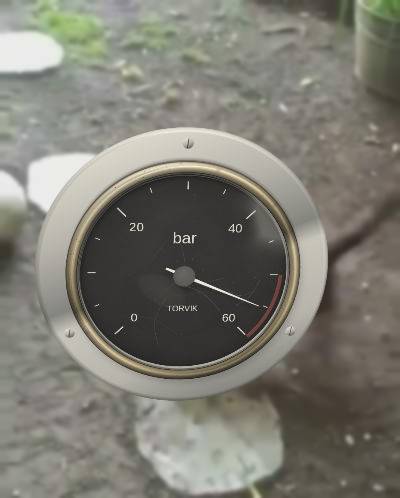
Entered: 55; bar
